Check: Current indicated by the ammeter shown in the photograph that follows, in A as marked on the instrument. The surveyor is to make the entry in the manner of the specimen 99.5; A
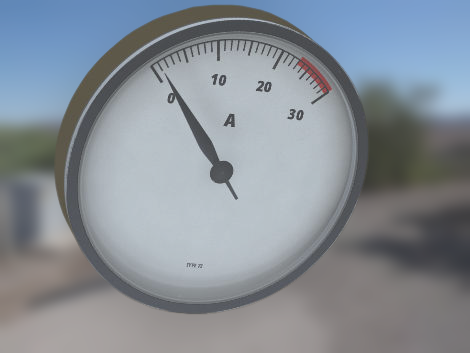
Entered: 1; A
